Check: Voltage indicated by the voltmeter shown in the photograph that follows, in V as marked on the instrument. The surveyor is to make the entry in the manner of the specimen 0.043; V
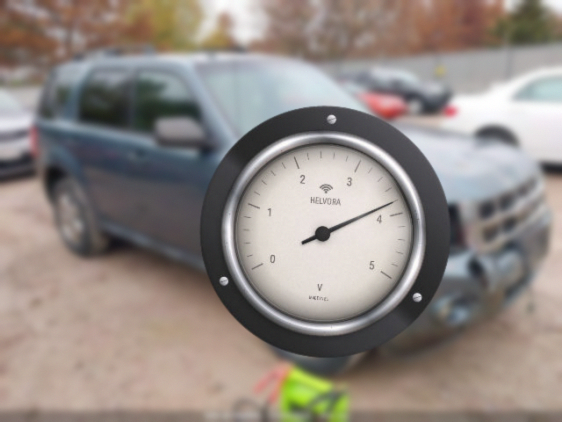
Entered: 3.8; V
